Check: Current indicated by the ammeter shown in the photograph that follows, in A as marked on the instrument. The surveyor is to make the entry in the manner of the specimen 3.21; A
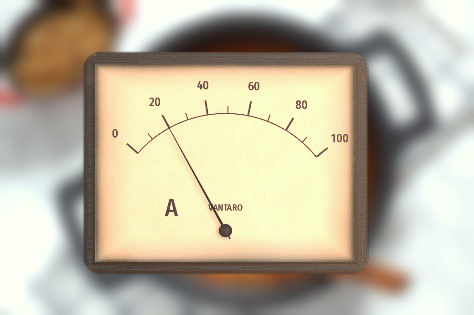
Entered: 20; A
